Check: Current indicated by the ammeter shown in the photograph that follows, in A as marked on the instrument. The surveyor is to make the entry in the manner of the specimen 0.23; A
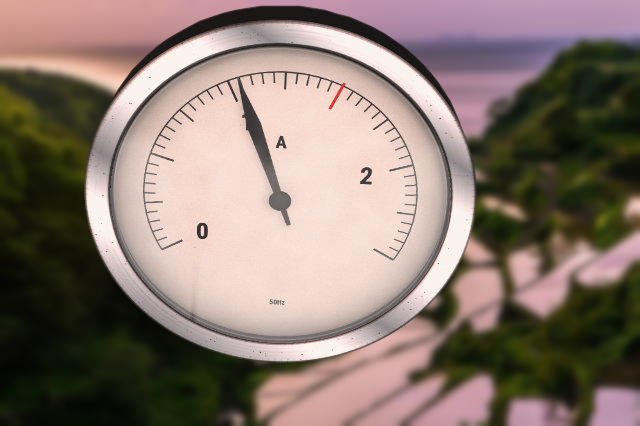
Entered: 1.05; A
